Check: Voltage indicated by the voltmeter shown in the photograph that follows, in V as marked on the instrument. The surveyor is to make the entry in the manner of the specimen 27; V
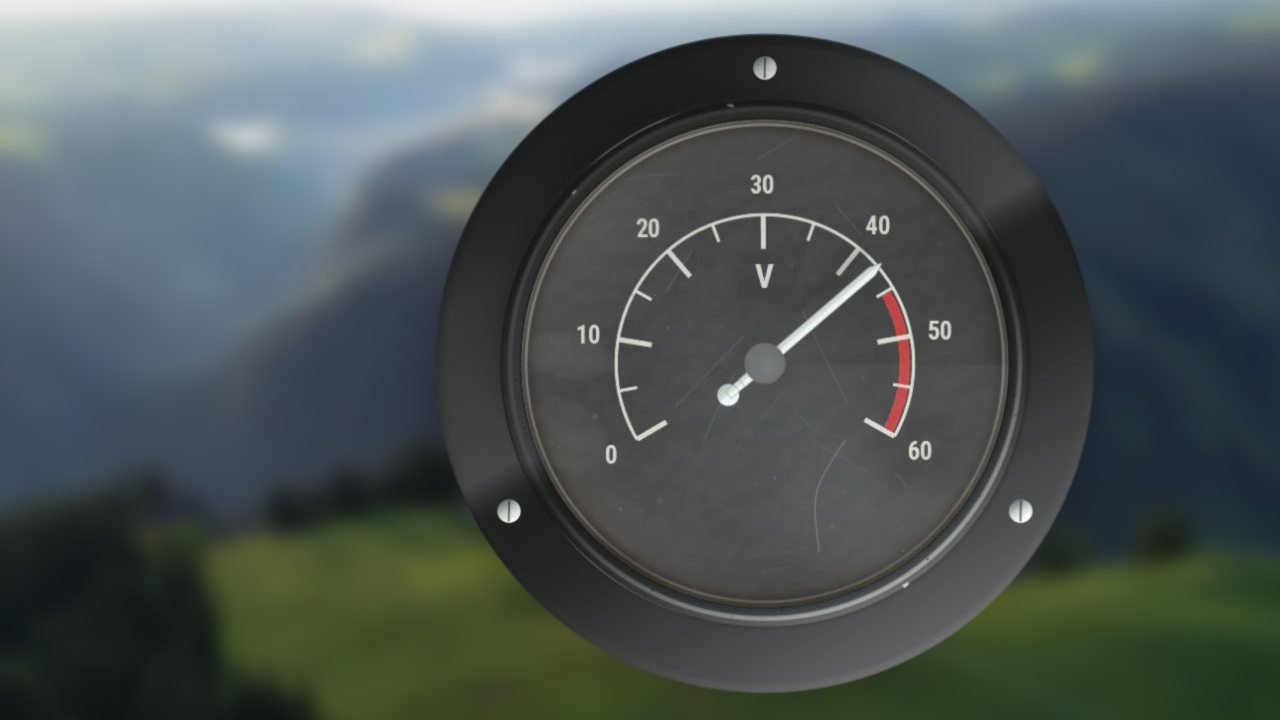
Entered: 42.5; V
